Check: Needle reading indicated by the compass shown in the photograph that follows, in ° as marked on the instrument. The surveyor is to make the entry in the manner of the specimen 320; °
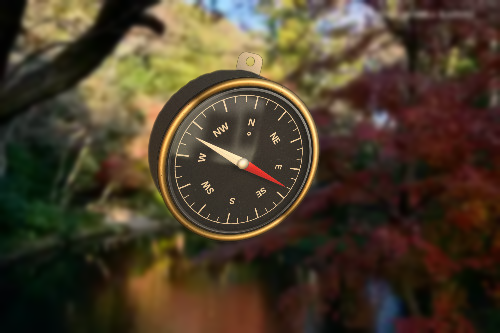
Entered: 110; °
